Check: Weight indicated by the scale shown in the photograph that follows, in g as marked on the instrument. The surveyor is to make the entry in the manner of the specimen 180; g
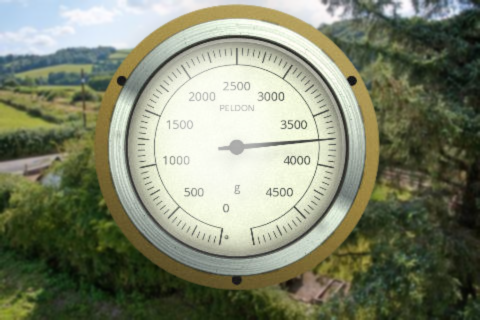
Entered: 3750; g
